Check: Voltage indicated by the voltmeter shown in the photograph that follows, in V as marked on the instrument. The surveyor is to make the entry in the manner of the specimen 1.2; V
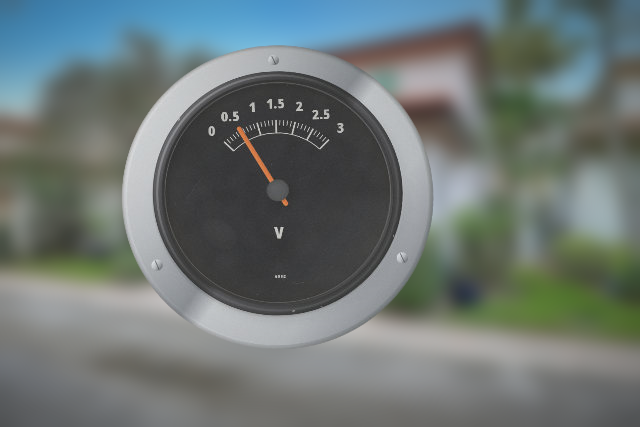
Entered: 0.5; V
